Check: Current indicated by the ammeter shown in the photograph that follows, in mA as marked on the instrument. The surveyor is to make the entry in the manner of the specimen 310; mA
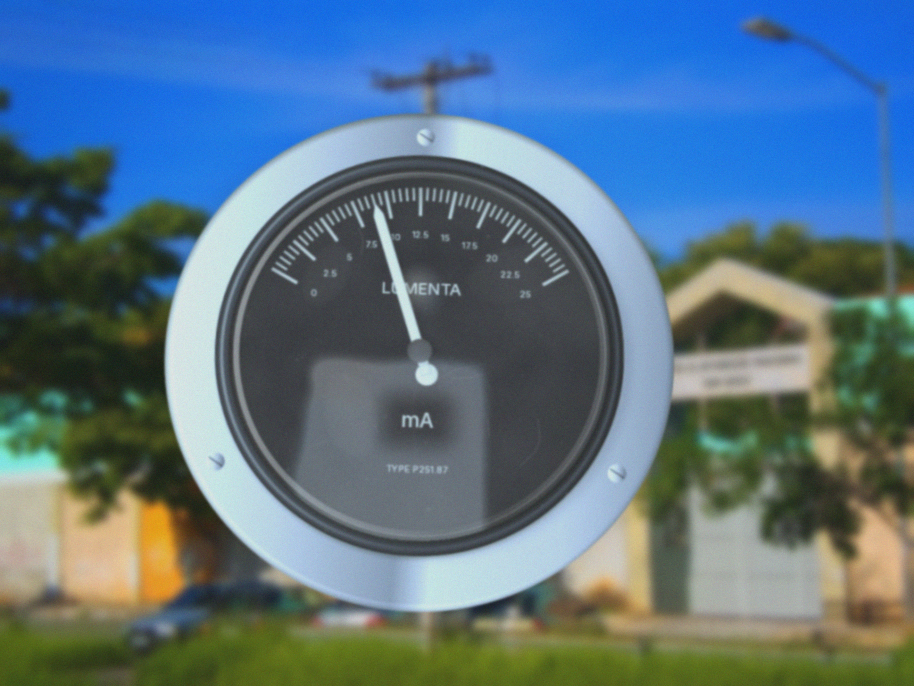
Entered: 9; mA
